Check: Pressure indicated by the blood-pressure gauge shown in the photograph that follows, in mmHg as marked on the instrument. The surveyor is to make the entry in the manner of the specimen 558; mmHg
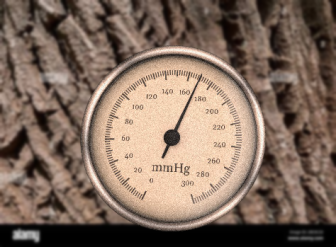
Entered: 170; mmHg
